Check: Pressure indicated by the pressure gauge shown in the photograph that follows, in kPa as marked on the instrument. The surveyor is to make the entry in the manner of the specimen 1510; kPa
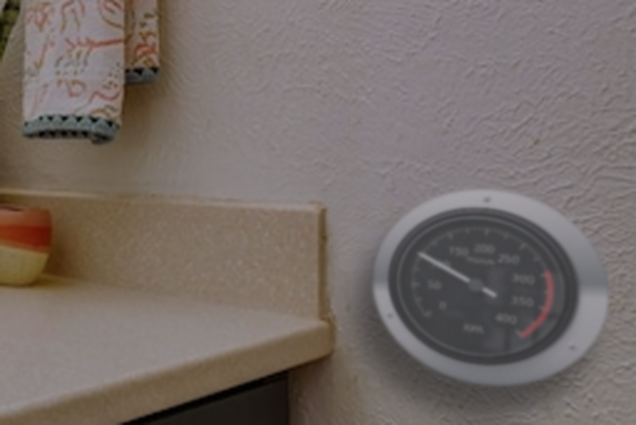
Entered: 100; kPa
